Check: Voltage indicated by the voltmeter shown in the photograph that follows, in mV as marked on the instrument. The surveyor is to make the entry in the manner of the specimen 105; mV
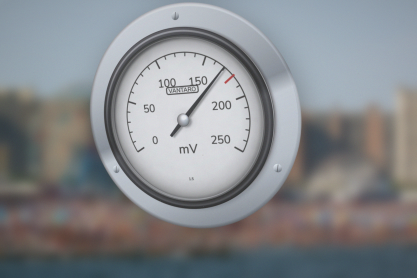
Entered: 170; mV
